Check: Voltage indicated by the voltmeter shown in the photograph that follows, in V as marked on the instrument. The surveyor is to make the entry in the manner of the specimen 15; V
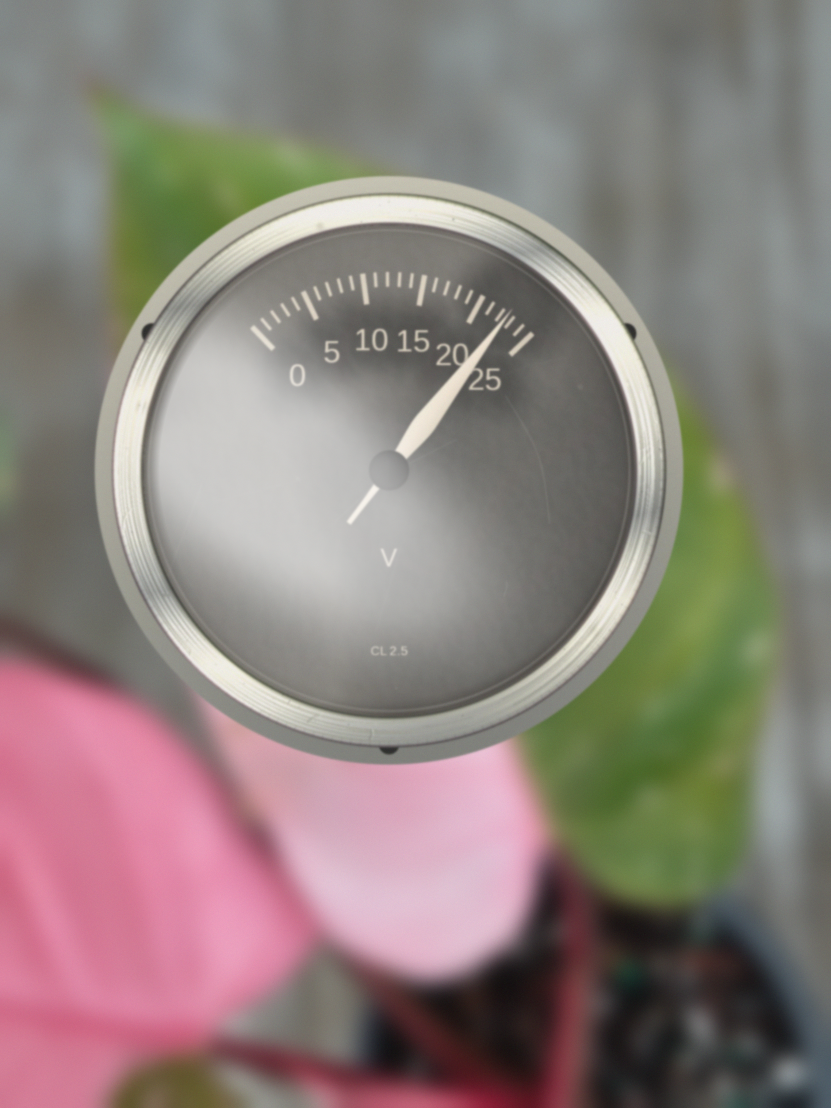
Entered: 22.5; V
